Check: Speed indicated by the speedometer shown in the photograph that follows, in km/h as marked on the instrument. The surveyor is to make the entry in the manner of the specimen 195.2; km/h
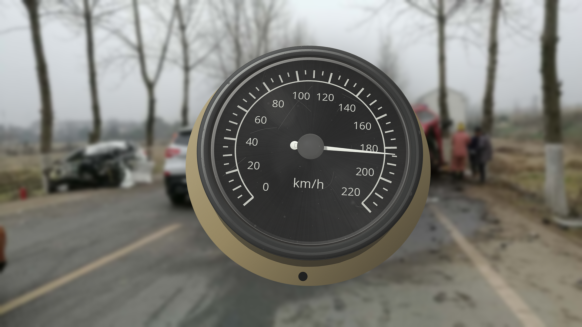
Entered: 185; km/h
